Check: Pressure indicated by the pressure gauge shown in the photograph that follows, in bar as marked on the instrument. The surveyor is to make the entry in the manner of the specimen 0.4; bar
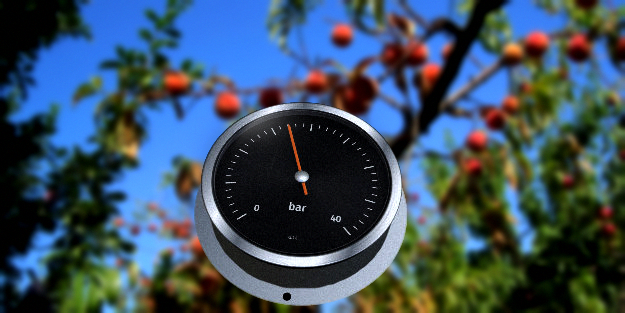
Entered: 17; bar
